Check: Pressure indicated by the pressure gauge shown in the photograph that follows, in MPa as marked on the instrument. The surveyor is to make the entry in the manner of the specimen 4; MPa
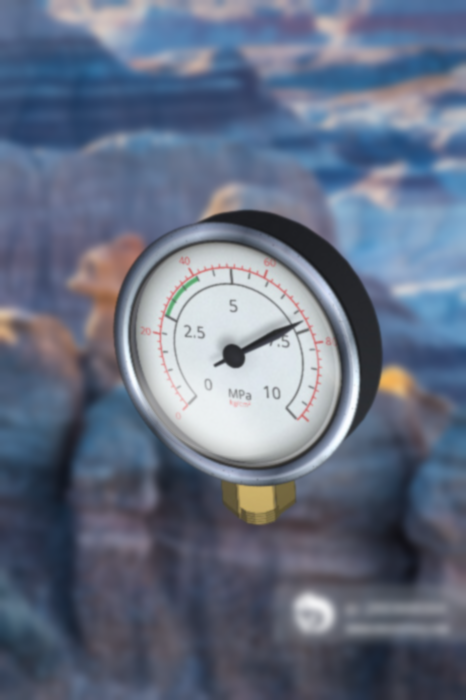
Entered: 7.25; MPa
